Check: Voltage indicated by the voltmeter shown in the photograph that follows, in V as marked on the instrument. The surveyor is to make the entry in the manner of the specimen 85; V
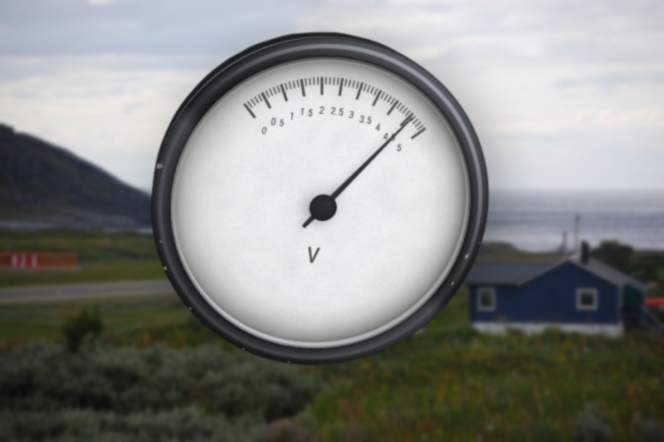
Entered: 4.5; V
